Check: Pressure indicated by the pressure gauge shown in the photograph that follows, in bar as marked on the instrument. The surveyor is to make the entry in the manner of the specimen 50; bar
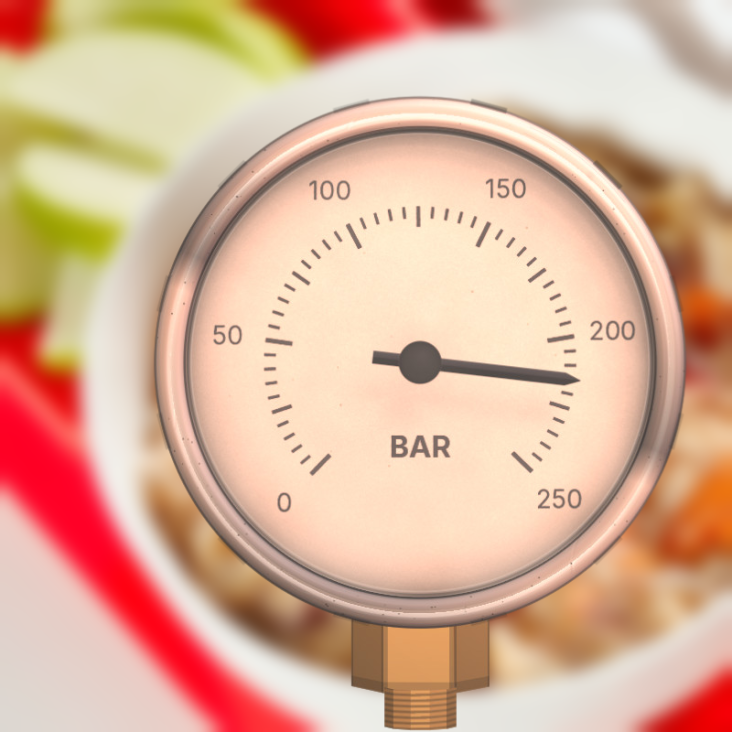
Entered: 215; bar
